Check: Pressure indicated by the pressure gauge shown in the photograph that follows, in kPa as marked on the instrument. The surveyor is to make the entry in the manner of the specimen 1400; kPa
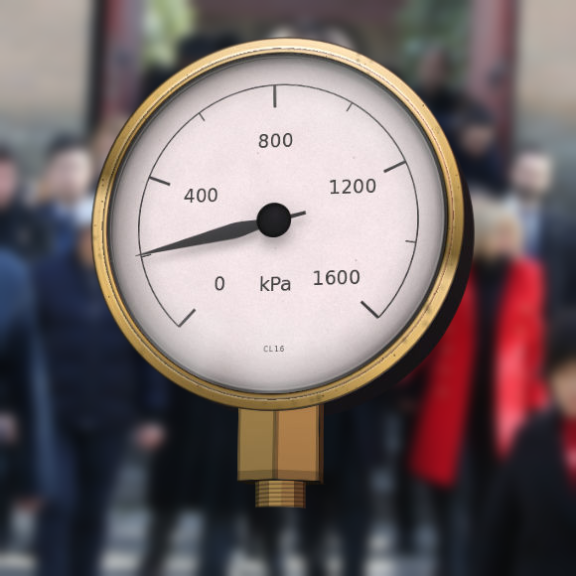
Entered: 200; kPa
